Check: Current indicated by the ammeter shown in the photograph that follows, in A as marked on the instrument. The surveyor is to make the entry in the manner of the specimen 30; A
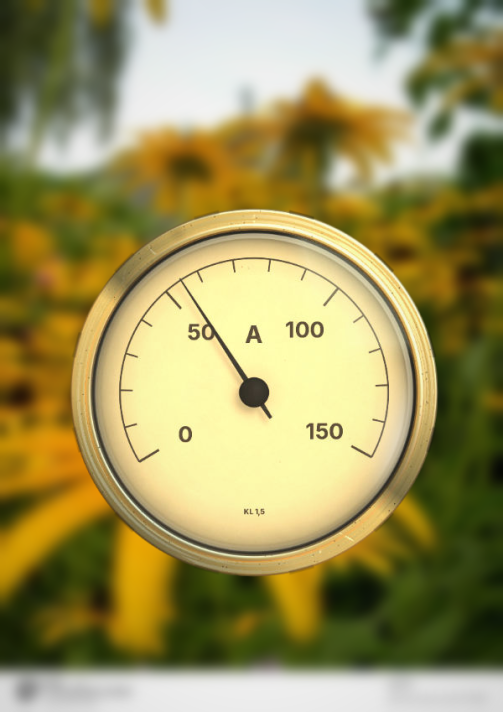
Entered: 55; A
